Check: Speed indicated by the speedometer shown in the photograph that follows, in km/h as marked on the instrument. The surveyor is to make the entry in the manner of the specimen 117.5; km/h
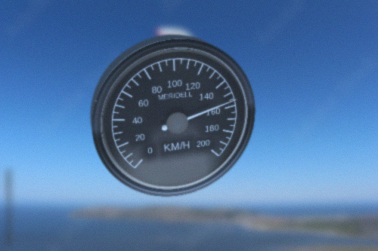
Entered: 155; km/h
